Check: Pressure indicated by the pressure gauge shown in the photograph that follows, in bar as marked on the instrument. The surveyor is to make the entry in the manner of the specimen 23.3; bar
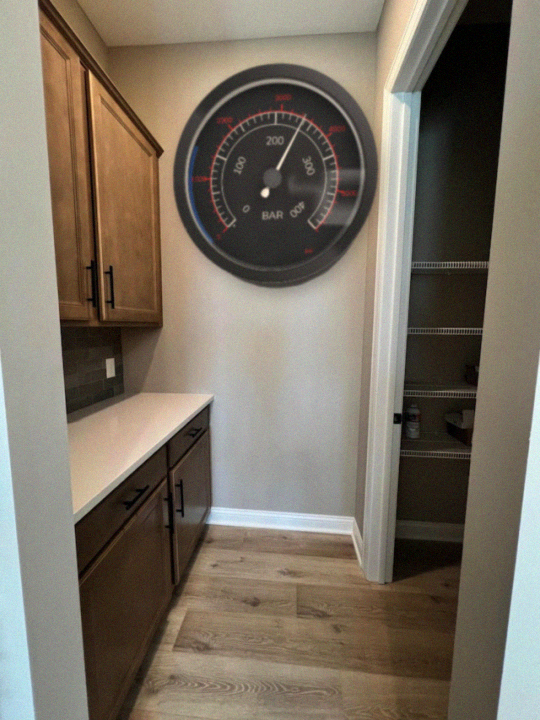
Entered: 240; bar
